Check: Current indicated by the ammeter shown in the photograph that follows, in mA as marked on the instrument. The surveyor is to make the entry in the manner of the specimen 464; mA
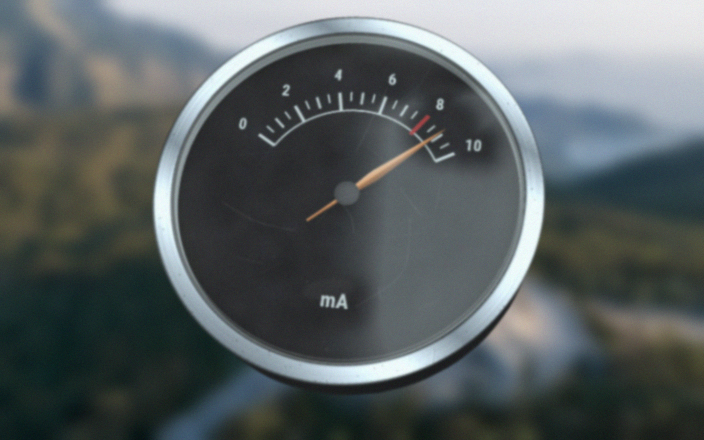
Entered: 9; mA
